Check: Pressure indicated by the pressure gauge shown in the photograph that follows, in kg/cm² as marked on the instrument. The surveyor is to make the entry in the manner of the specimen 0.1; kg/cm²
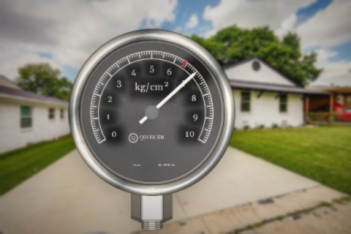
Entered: 7; kg/cm²
